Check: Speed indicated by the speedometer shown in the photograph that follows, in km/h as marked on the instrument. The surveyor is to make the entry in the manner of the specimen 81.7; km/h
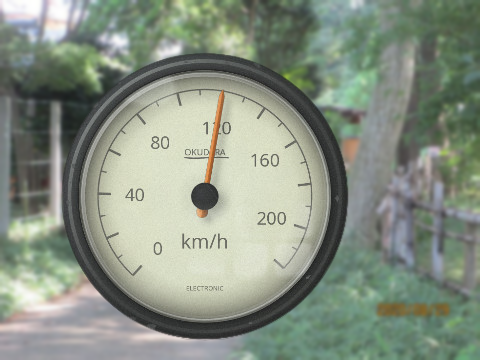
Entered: 120; km/h
